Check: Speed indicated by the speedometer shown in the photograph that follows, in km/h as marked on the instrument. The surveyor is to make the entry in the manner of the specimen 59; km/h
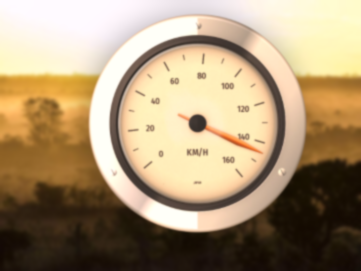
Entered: 145; km/h
